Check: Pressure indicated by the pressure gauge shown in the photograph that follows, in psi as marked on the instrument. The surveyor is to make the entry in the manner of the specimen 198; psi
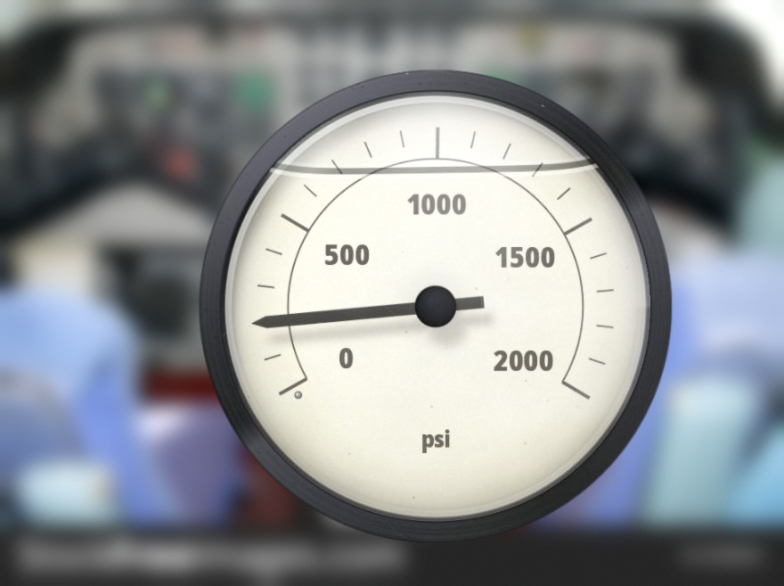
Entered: 200; psi
